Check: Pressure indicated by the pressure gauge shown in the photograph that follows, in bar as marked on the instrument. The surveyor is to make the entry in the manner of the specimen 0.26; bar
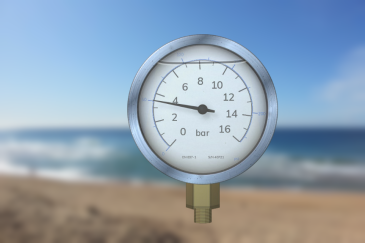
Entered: 3.5; bar
